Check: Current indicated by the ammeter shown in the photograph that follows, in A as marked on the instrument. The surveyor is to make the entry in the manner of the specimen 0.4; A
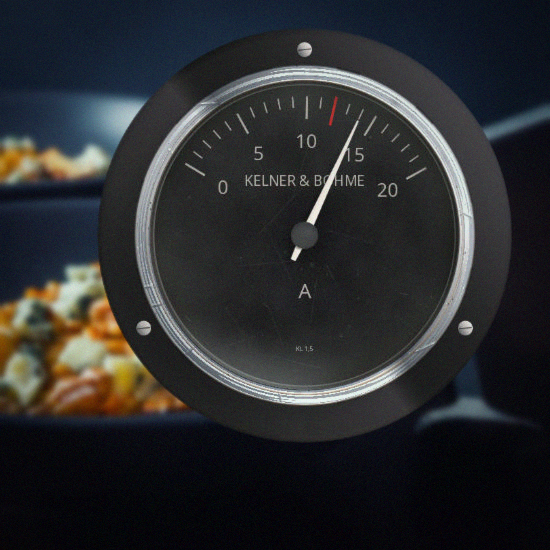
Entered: 14; A
